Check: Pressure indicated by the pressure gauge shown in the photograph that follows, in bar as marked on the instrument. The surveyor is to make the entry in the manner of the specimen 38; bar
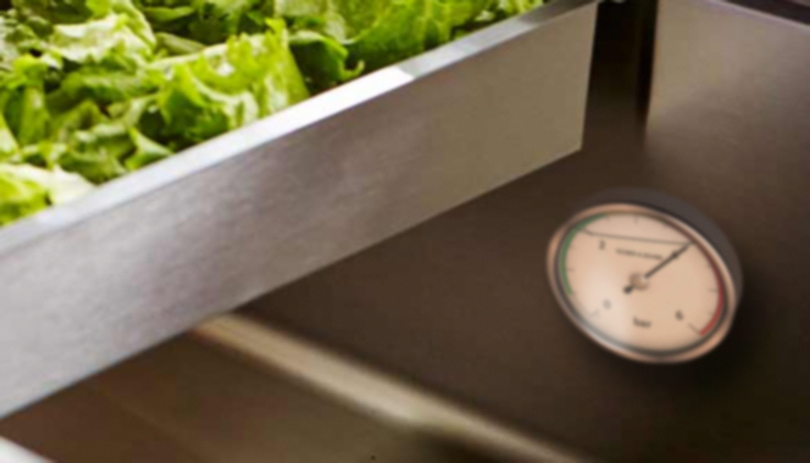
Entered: 4; bar
